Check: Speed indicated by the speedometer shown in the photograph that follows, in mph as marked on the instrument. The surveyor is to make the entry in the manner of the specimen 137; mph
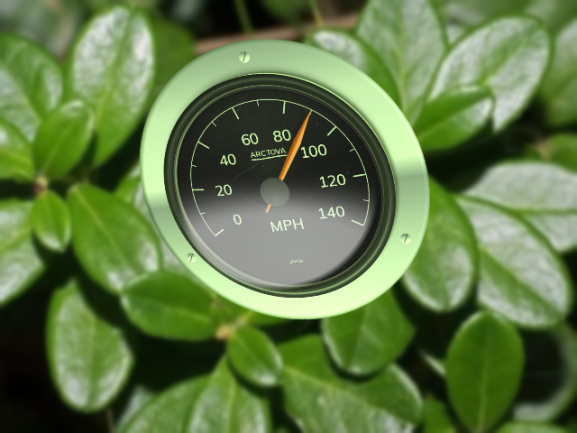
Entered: 90; mph
